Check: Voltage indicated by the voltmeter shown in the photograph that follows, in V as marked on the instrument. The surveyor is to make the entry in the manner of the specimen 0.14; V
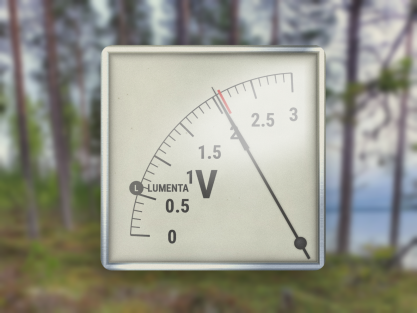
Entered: 2.05; V
